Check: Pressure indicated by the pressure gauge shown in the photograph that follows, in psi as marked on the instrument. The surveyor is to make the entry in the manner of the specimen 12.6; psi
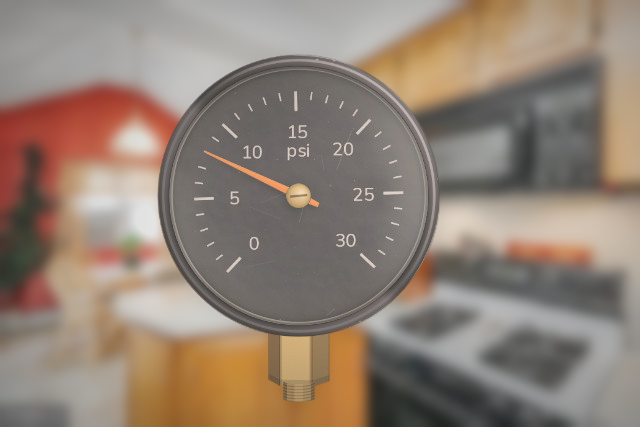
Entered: 8; psi
